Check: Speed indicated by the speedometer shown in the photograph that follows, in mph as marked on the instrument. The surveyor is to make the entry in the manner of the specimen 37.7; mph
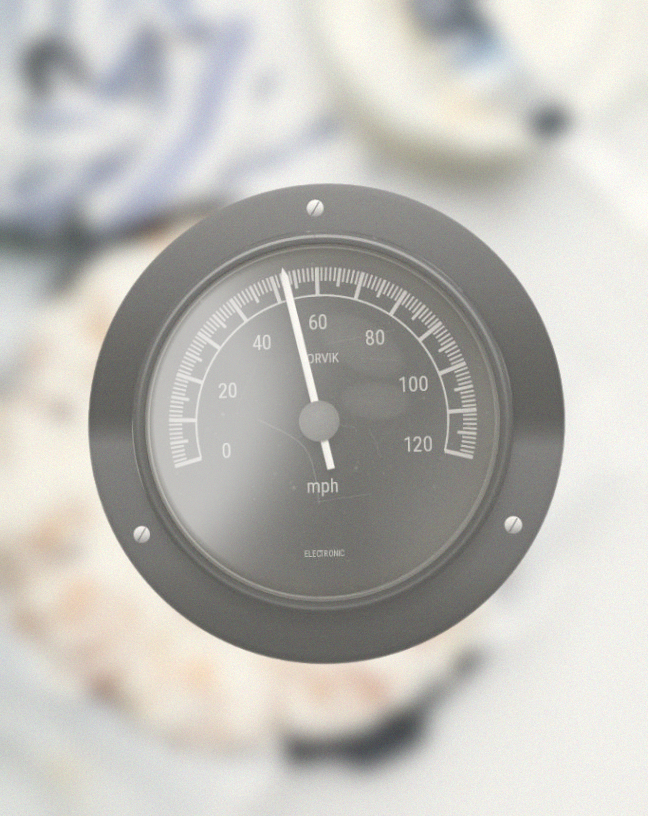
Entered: 53; mph
